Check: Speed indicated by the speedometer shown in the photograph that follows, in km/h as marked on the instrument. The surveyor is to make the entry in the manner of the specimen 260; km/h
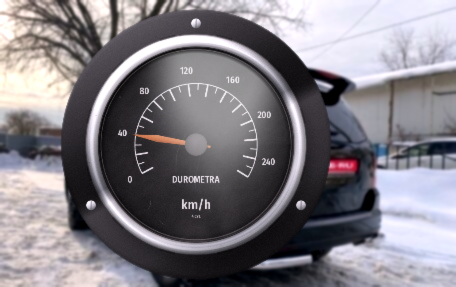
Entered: 40; km/h
